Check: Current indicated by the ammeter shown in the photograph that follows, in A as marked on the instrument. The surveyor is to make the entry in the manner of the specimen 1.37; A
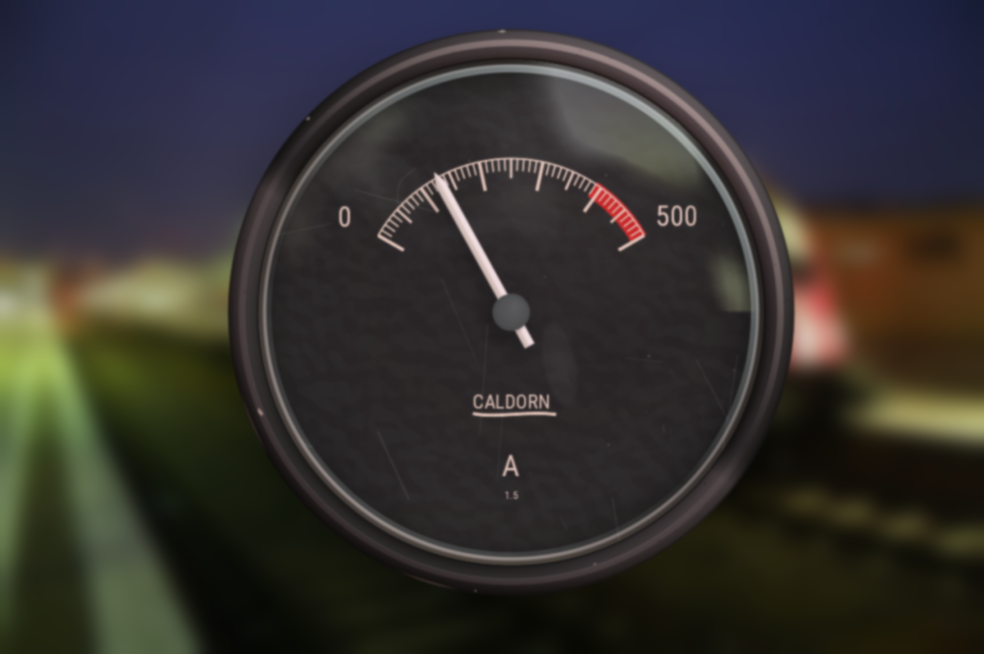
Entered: 130; A
